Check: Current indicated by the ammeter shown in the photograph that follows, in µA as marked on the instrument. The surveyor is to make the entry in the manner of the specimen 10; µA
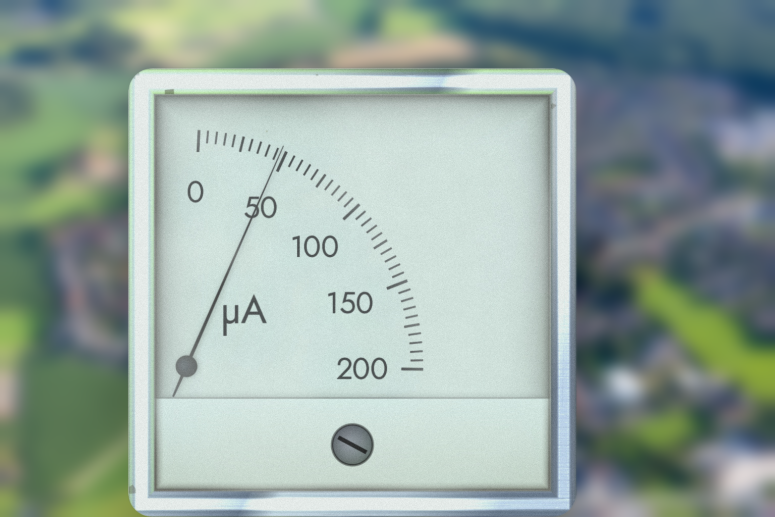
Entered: 47.5; µA
